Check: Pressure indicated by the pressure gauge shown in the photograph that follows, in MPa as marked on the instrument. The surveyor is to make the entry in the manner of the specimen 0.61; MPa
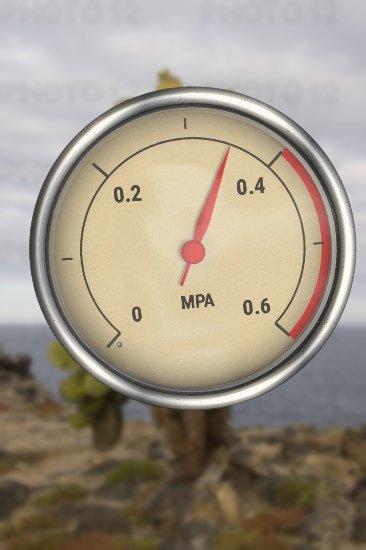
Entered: 0.35; MPa
